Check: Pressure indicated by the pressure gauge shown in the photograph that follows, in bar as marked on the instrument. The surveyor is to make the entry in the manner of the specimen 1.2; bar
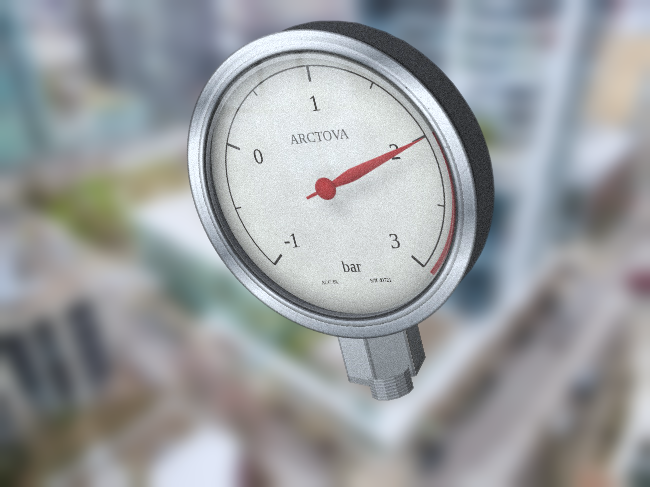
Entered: 2; bar
